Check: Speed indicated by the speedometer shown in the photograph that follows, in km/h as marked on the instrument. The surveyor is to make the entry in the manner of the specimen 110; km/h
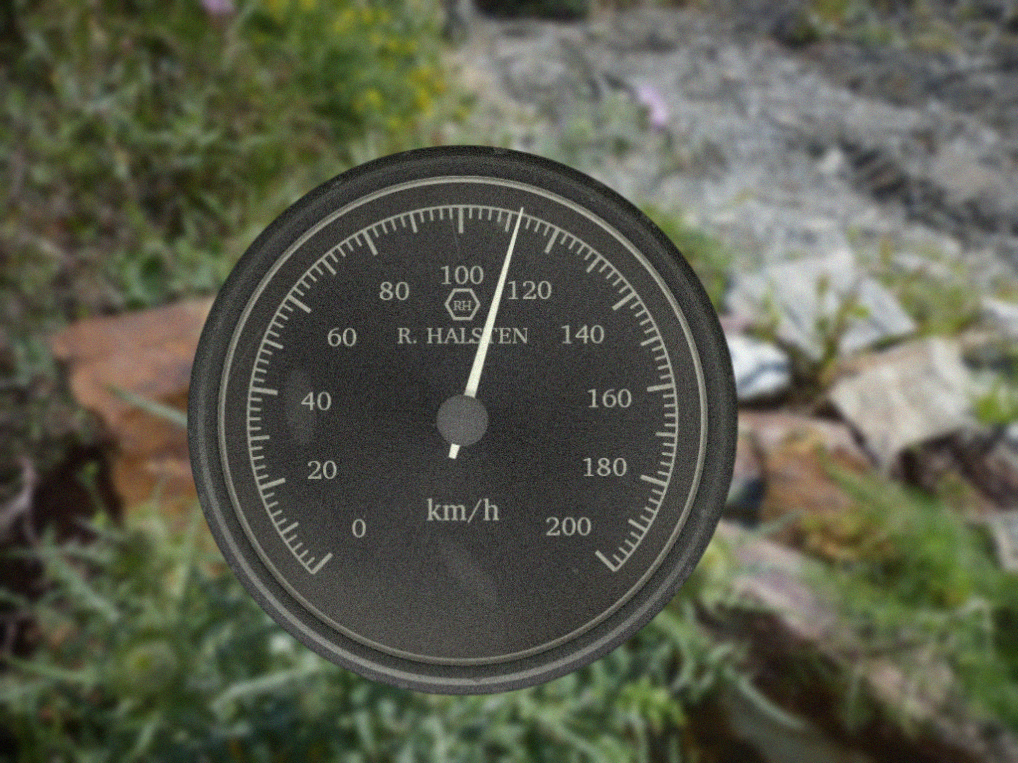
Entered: 112; km/h
